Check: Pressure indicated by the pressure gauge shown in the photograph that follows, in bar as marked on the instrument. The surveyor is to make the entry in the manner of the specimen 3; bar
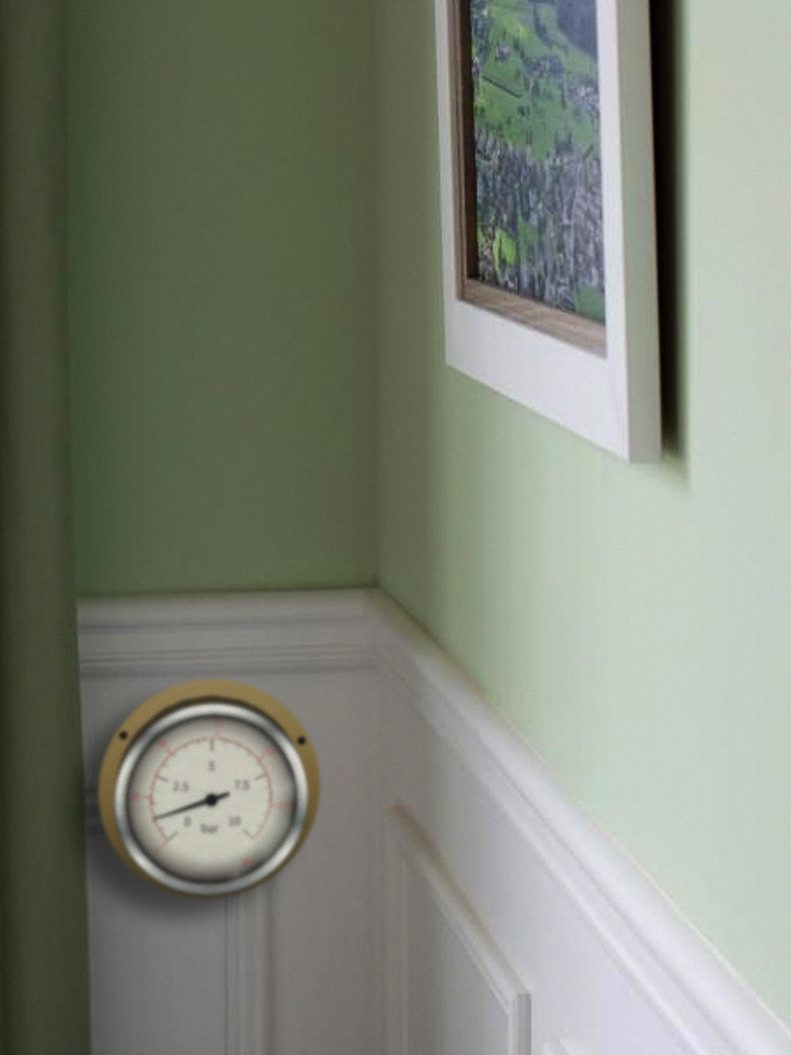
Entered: 1; bar
